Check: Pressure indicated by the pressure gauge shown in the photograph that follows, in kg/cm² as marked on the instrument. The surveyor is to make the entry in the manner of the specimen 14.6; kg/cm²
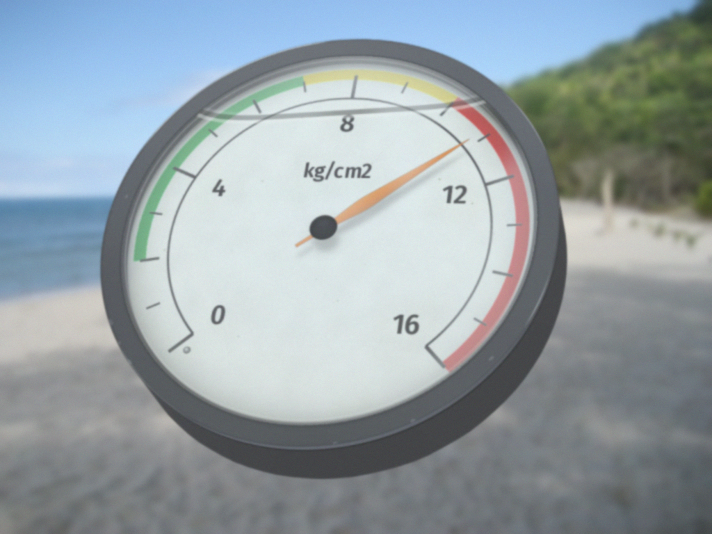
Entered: 11; kg/cm²
